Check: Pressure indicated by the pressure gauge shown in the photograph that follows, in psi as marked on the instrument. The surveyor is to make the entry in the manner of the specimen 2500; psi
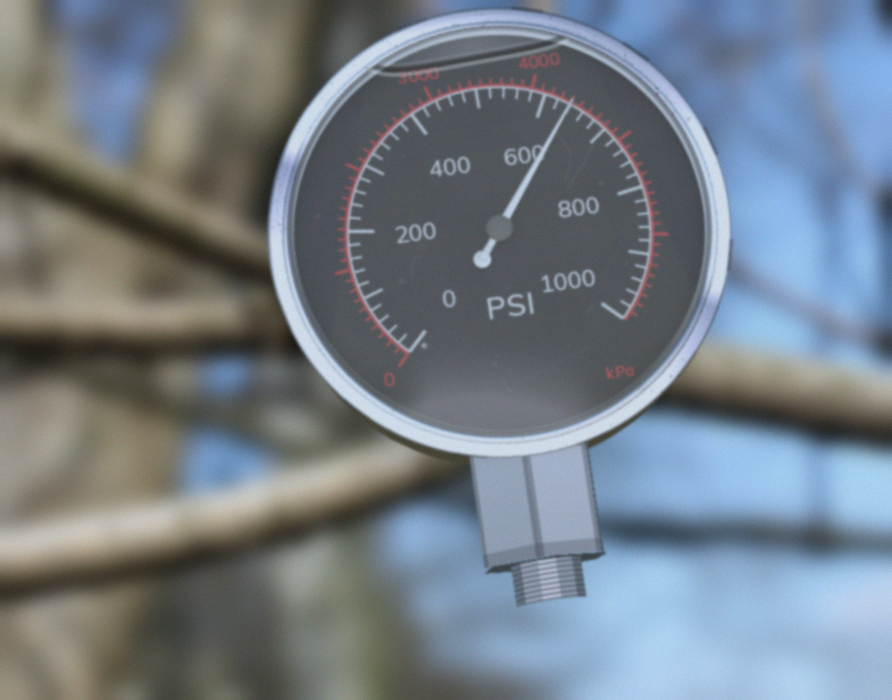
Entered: 640; psi
